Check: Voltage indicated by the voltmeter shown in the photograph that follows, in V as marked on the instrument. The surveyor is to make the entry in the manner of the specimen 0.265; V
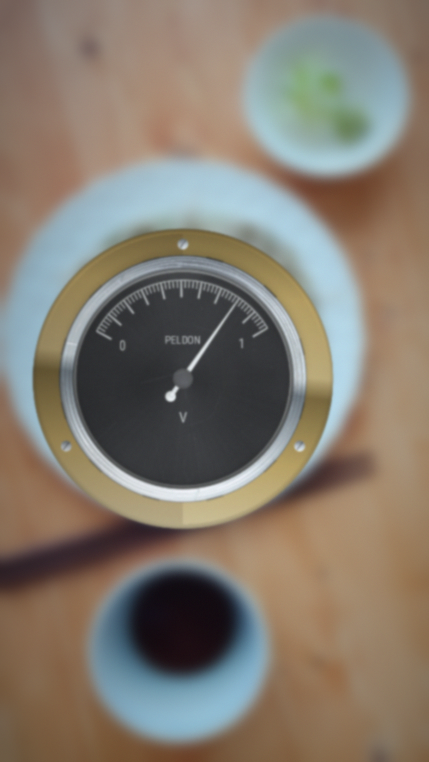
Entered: 0.8; V
